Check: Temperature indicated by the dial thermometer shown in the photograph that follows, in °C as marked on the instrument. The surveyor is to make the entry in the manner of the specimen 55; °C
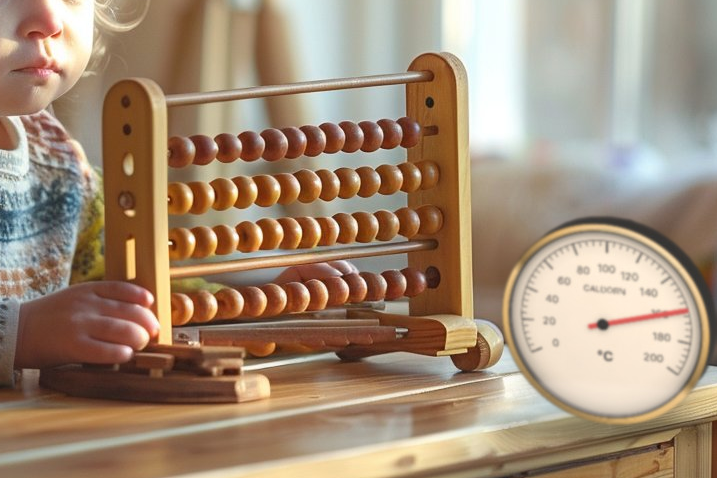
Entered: 160; °C
